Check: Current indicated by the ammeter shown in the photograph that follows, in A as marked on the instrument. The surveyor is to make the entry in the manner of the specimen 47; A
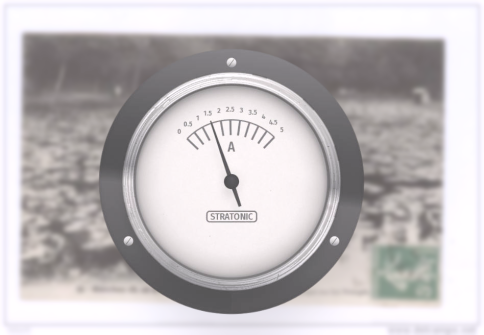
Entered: 1.5; A
